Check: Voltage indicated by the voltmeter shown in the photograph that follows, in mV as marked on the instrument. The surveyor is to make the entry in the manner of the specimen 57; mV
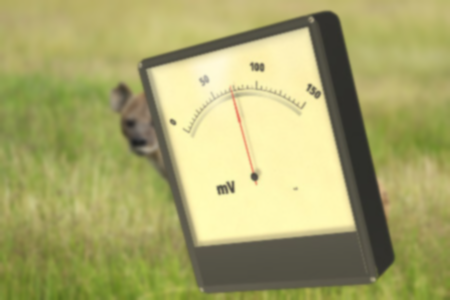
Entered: 75; mV
